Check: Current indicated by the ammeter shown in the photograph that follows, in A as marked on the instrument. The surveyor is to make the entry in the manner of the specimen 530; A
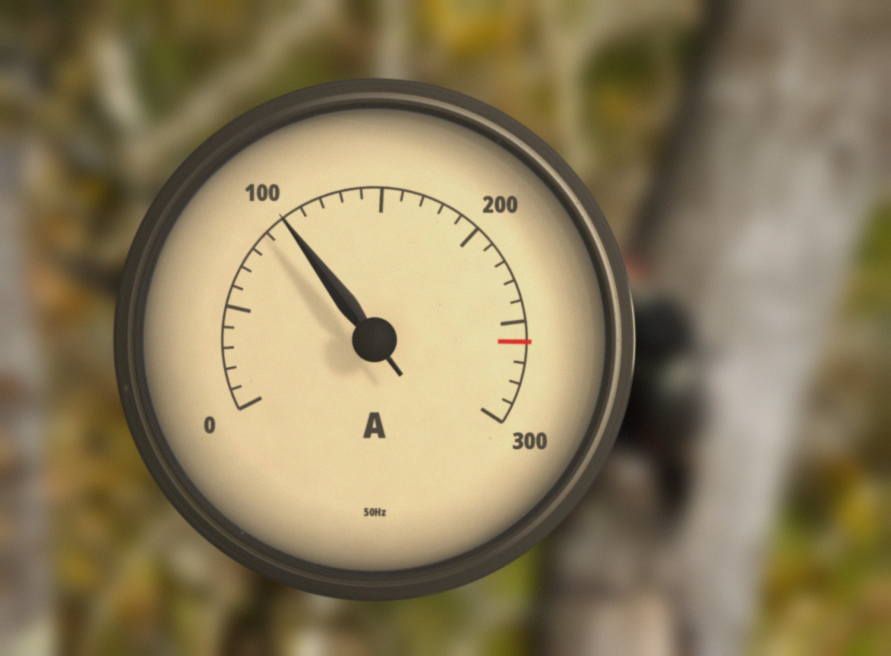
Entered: 100; A
